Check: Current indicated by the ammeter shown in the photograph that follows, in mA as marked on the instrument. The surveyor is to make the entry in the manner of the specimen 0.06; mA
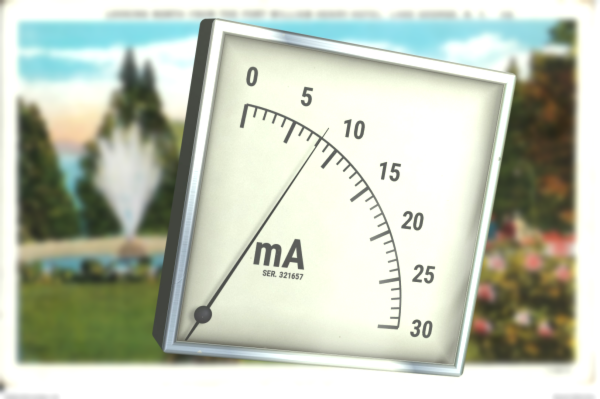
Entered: 8; mA
